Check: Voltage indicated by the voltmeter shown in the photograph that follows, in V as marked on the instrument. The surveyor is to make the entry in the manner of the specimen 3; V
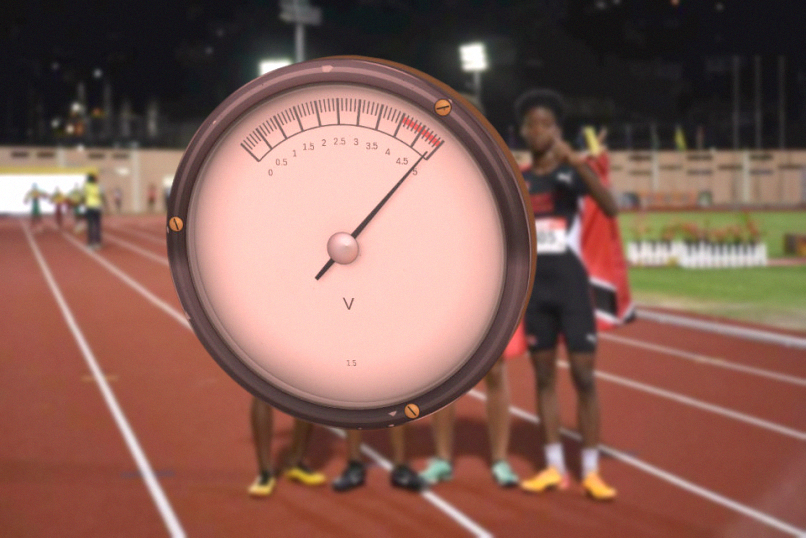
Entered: 4.9; V
